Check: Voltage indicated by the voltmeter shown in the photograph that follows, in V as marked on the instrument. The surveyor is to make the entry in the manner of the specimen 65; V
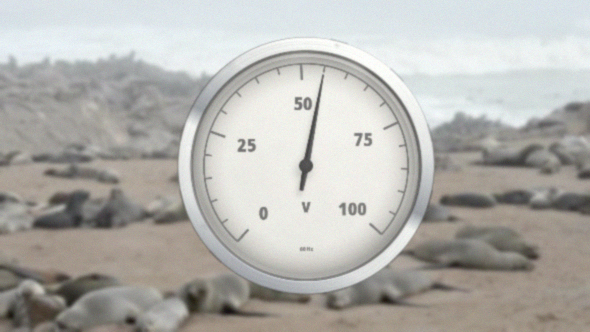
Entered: 55; V
